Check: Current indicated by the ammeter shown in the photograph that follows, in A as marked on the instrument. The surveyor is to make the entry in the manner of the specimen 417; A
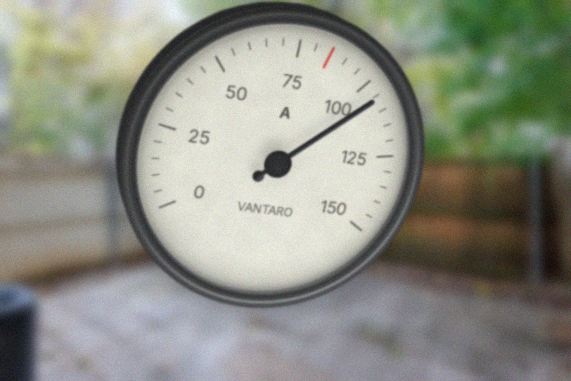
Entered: 105; A
